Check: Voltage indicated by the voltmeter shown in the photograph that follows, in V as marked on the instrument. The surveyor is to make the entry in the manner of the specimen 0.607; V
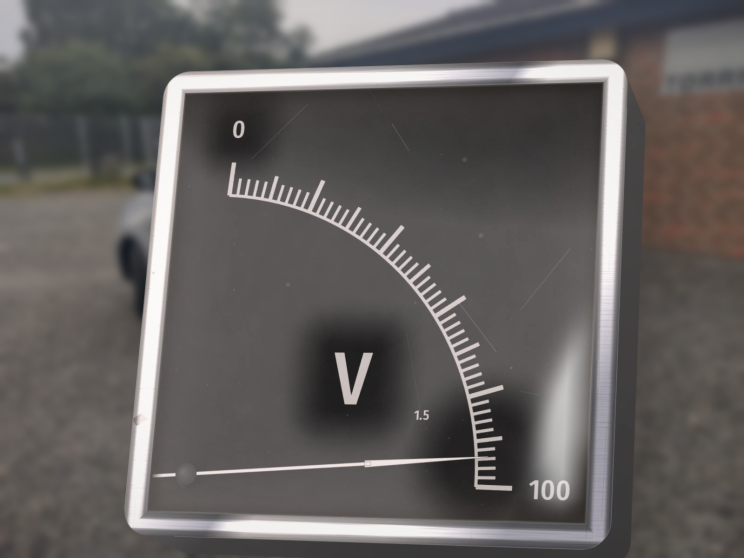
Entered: 94; V
